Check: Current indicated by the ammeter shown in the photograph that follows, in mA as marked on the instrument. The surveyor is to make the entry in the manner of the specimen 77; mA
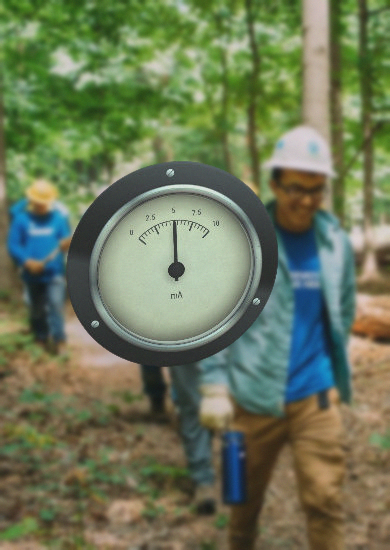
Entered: 5; mA
